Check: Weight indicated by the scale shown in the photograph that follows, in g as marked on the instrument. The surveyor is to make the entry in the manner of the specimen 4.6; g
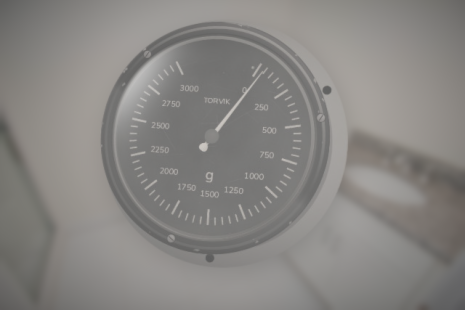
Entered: 50; g
